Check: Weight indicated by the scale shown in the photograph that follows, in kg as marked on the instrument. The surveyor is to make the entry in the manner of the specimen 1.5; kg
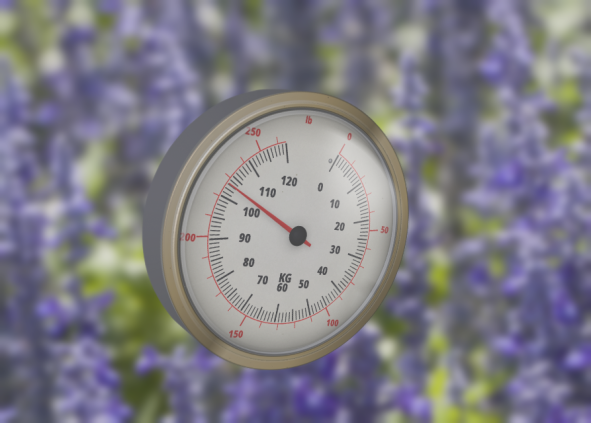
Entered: 103; kg
